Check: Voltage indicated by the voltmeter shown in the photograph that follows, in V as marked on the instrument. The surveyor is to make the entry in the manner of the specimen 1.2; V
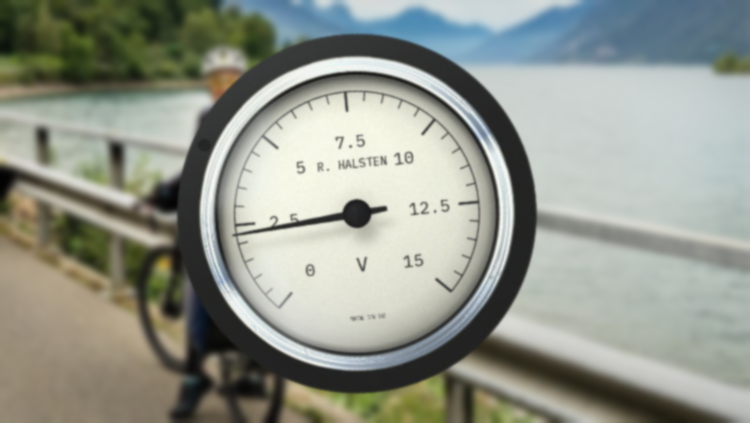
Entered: 2.25; V
